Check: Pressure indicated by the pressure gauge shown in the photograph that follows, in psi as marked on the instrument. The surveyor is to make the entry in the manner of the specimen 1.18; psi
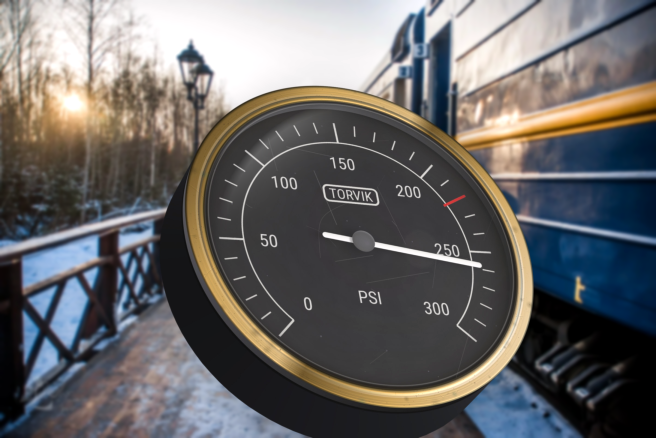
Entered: 260; psi
